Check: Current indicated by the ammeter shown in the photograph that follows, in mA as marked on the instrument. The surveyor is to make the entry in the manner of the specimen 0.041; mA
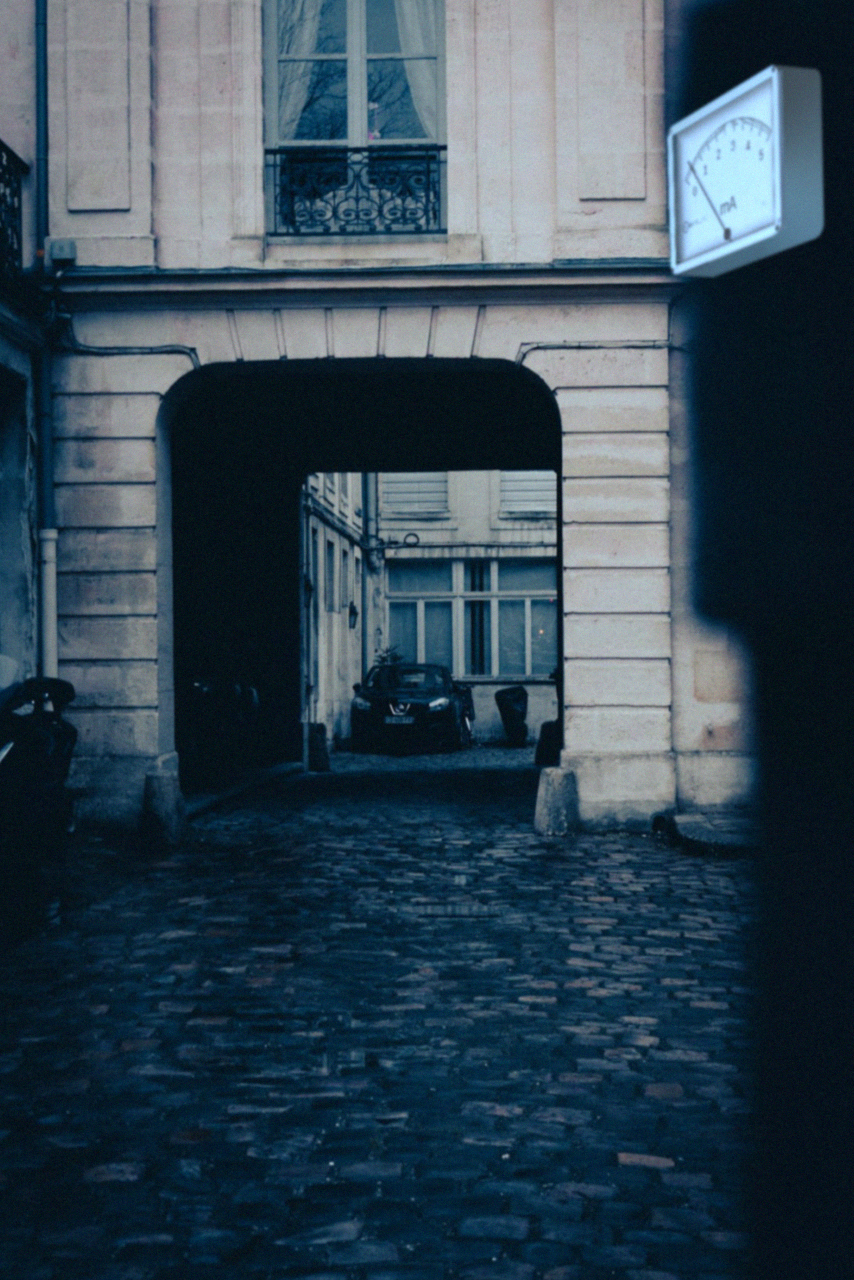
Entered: 0.5; mA
